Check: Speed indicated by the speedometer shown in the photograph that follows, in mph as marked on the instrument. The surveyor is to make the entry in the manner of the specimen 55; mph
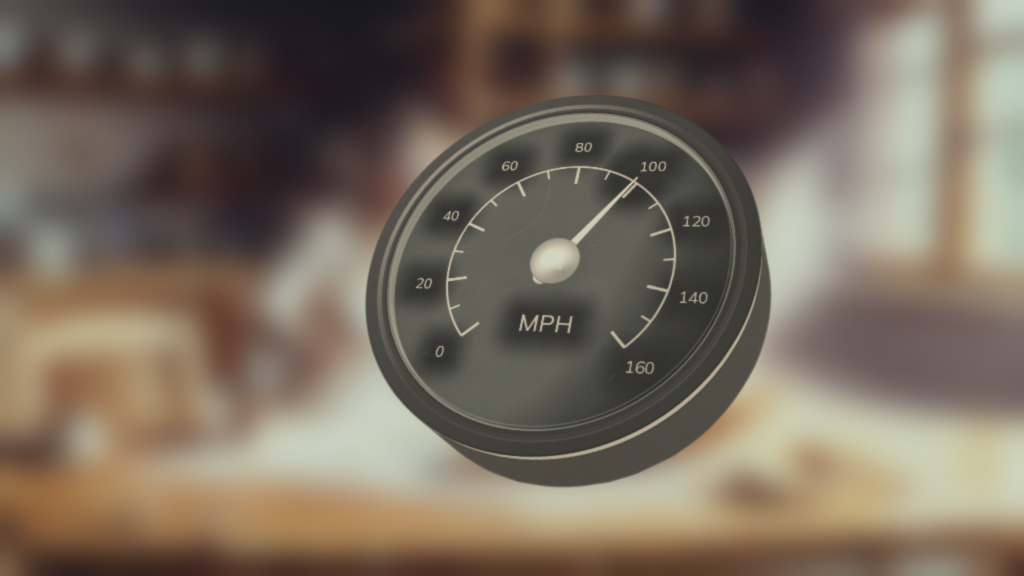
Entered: 100; mph
